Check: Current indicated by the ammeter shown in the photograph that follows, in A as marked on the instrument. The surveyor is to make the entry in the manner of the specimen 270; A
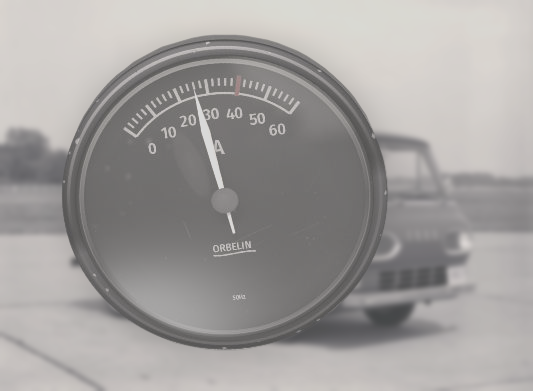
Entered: 26; A
